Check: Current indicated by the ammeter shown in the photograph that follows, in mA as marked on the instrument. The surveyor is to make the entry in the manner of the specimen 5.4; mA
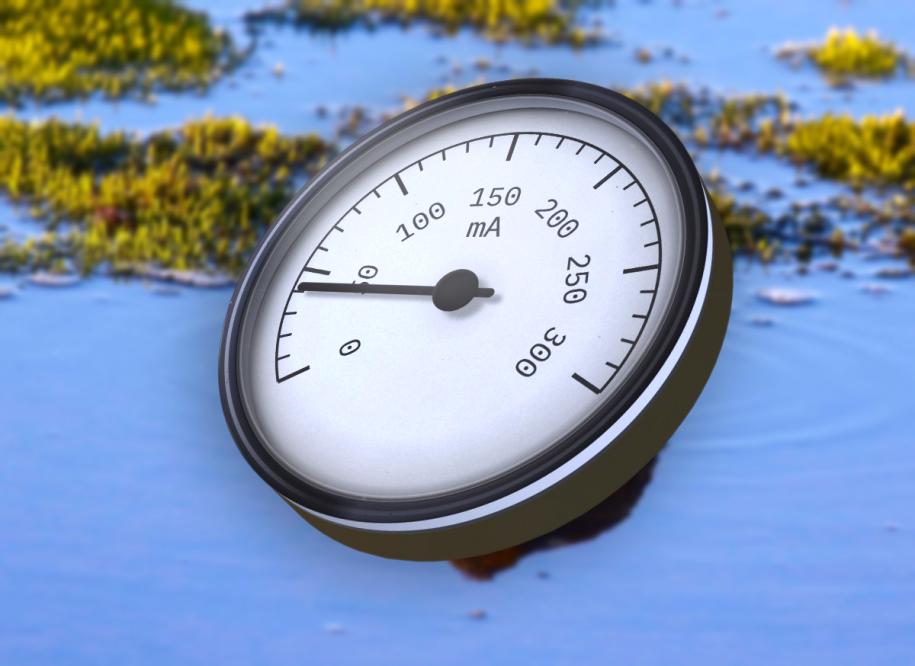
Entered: 40; mA
